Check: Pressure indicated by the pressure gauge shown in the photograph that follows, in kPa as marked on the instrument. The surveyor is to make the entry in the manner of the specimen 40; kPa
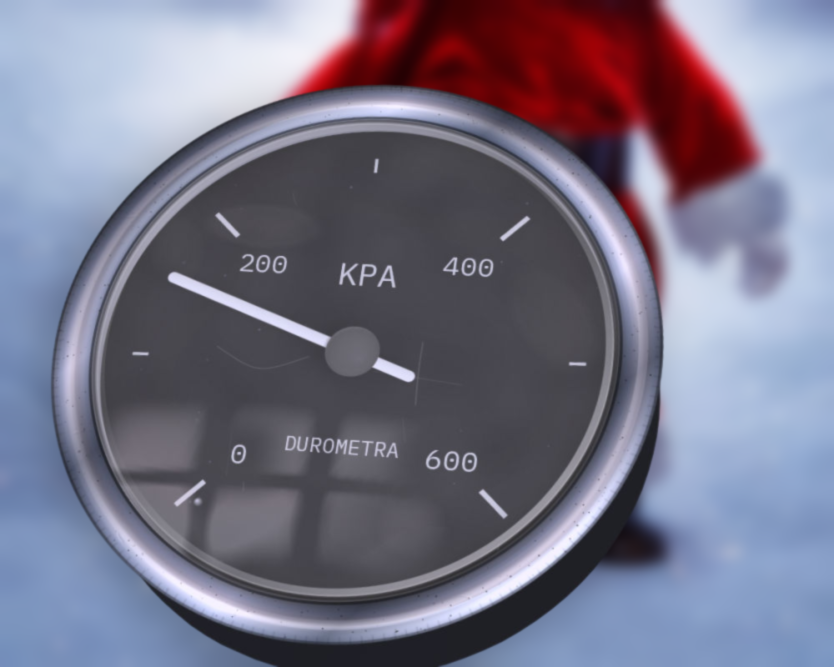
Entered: 150; kPa
